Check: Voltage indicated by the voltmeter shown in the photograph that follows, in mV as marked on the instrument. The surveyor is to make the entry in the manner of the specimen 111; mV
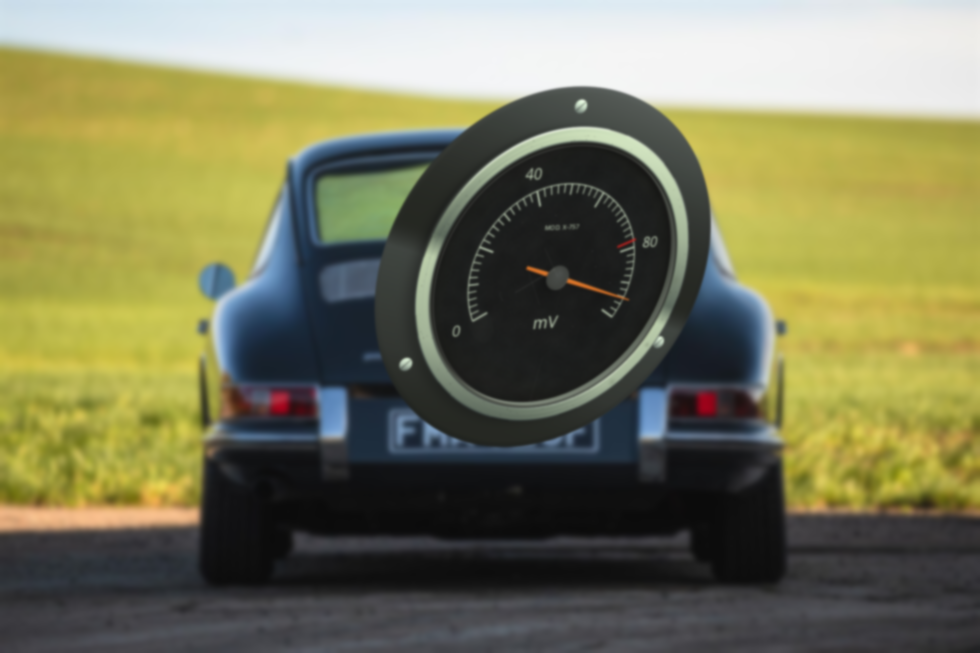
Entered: 94; mV
